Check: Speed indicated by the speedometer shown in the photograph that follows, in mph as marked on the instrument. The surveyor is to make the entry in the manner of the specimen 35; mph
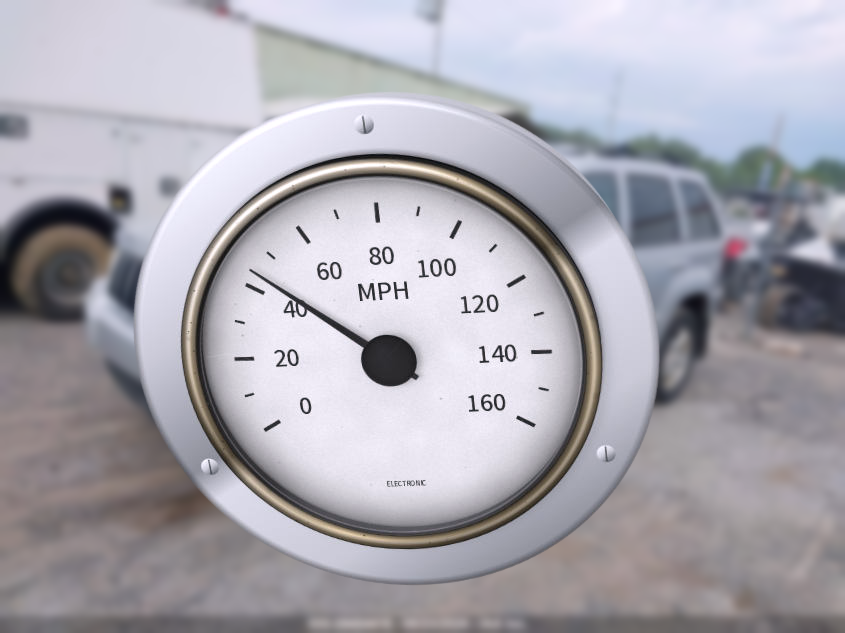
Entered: 45; mph
